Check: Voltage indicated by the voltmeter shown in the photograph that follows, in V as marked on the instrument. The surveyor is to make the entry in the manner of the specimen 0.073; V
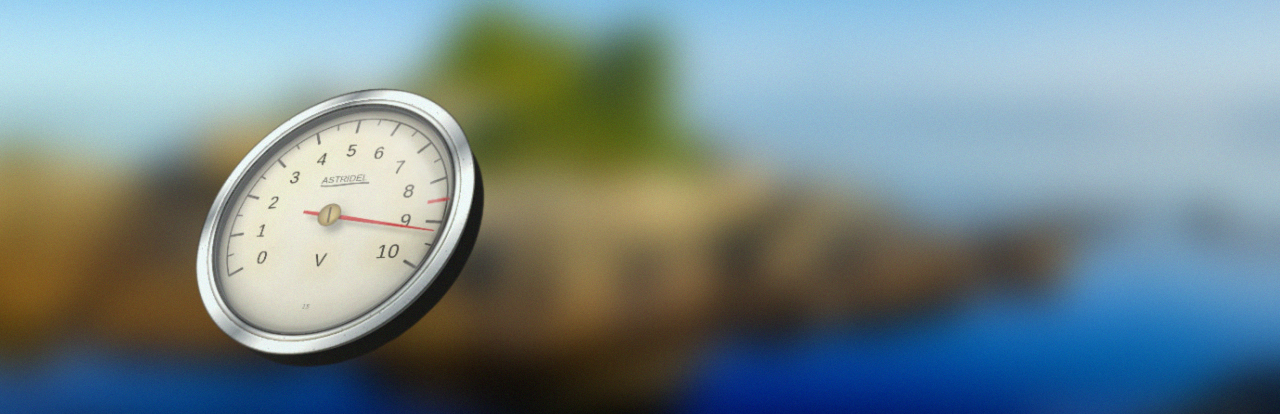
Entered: 9.25; V
